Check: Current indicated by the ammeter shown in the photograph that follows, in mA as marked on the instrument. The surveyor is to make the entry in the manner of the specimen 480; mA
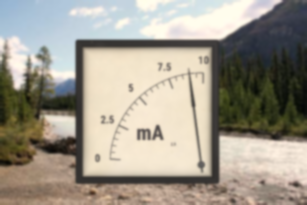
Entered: 9; mA
